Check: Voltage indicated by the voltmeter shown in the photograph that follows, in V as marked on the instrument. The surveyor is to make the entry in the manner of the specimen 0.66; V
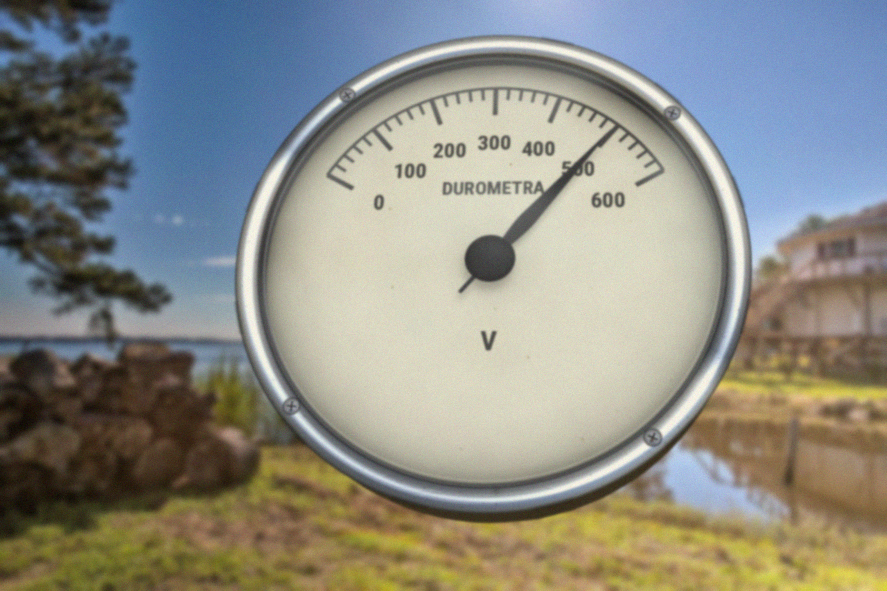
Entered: 500; V
